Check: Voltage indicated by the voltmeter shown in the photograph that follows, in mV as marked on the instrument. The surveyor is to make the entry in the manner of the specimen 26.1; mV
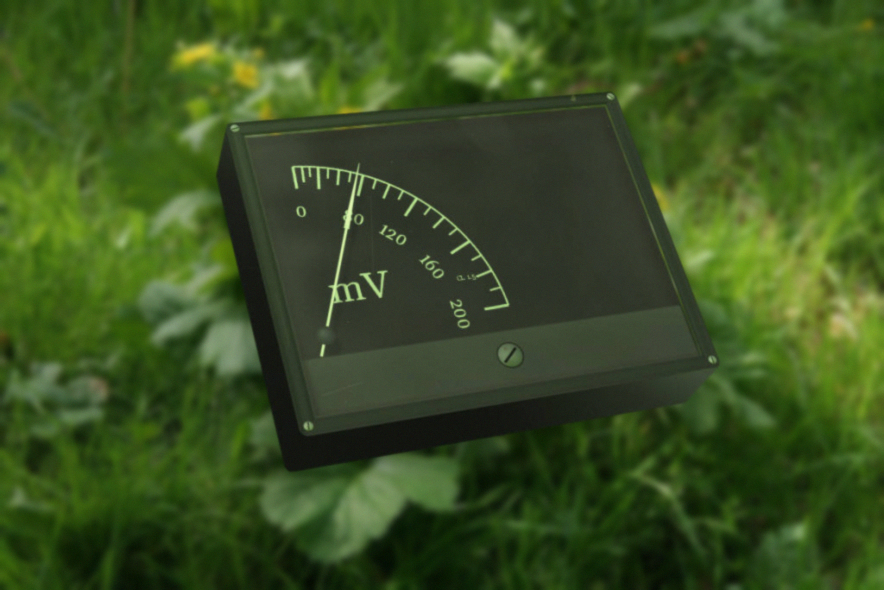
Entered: 75; mV
